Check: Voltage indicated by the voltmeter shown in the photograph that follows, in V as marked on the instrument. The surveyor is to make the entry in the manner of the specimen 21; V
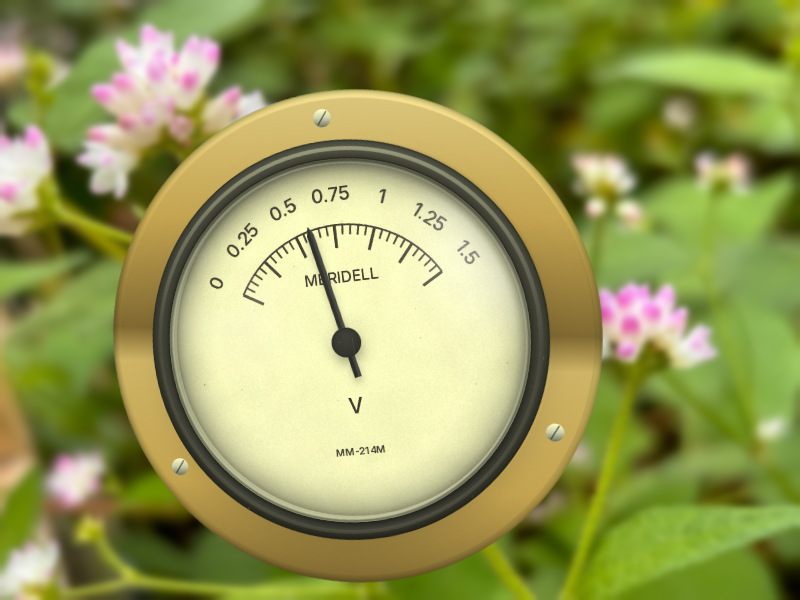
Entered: 0.6; V
